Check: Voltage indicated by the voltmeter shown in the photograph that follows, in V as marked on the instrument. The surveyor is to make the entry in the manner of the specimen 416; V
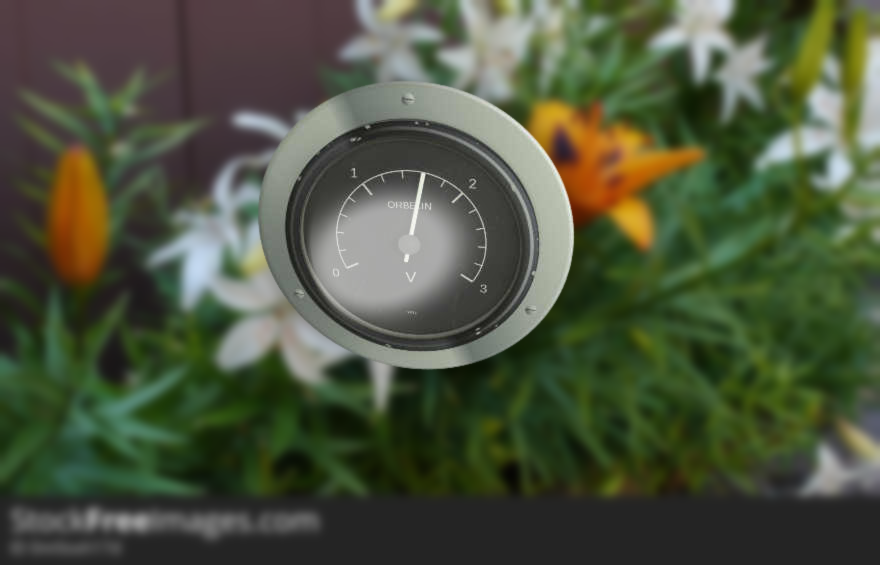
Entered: 1.6; V
